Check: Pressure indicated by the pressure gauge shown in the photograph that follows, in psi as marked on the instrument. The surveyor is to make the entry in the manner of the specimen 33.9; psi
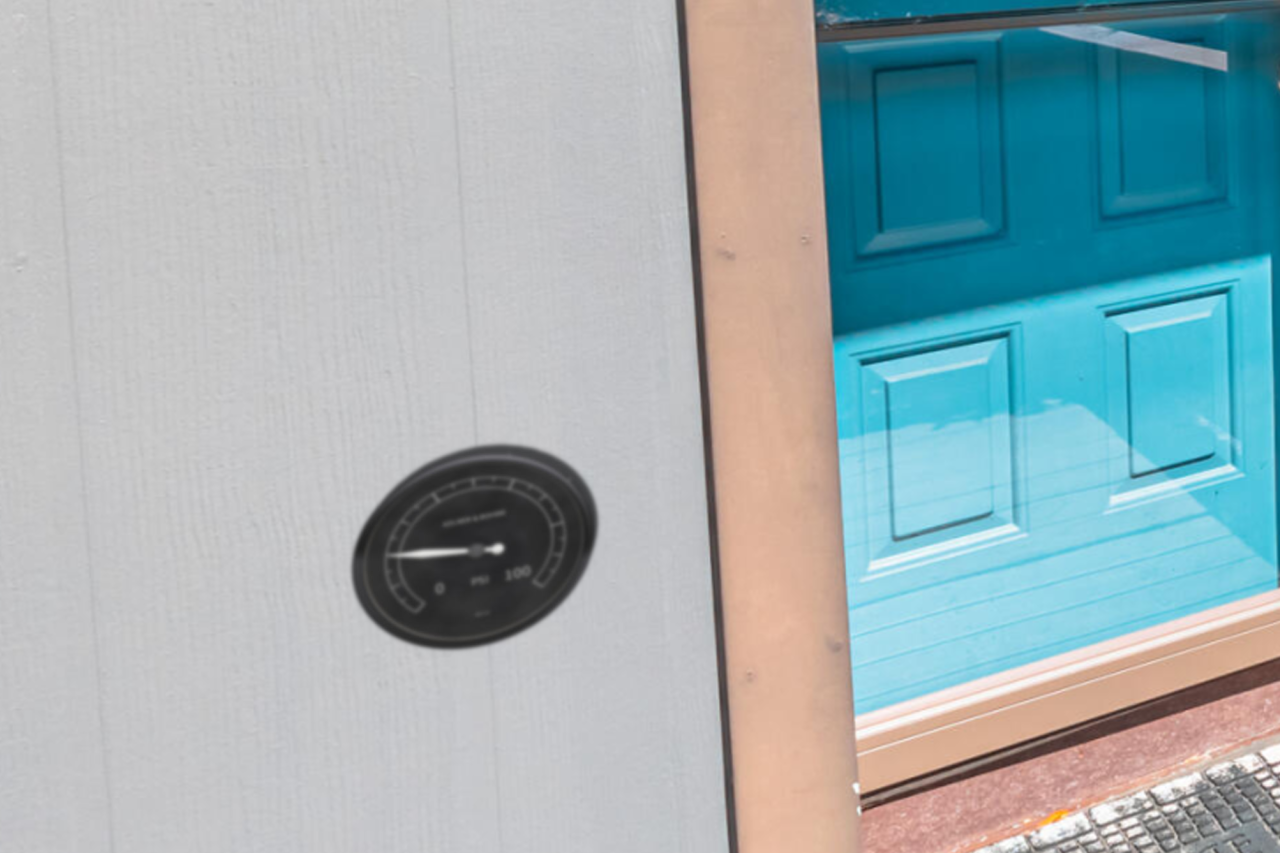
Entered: 20; psi
